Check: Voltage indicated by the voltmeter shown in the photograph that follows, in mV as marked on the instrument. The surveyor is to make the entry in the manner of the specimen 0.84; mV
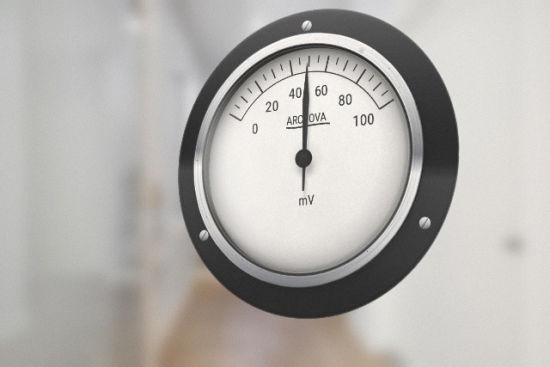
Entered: 50; mV
